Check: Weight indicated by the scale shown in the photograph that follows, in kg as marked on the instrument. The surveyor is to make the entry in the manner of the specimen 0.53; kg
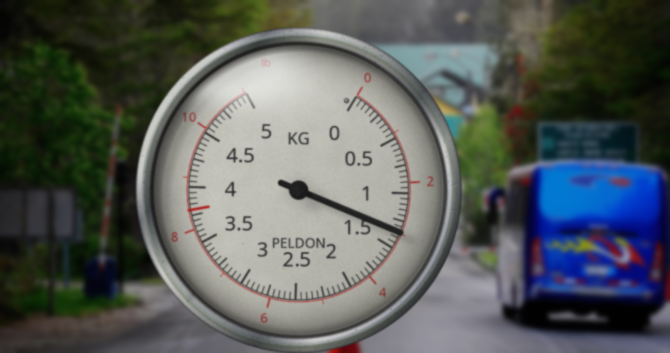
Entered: 1.35; kg
